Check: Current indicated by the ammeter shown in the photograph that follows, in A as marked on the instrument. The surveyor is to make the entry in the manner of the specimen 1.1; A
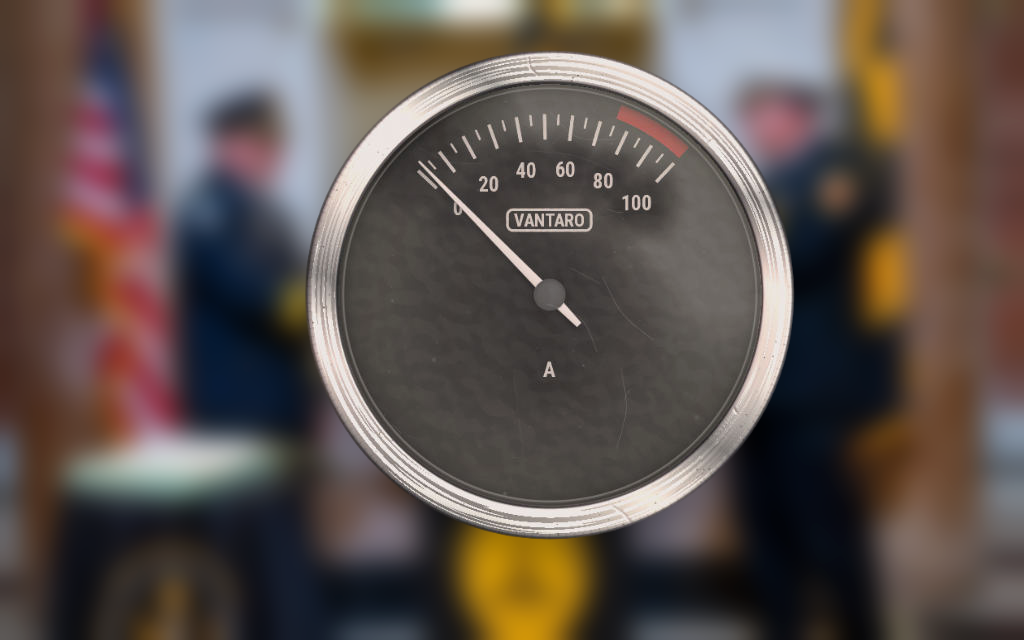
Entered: 2.5; A
